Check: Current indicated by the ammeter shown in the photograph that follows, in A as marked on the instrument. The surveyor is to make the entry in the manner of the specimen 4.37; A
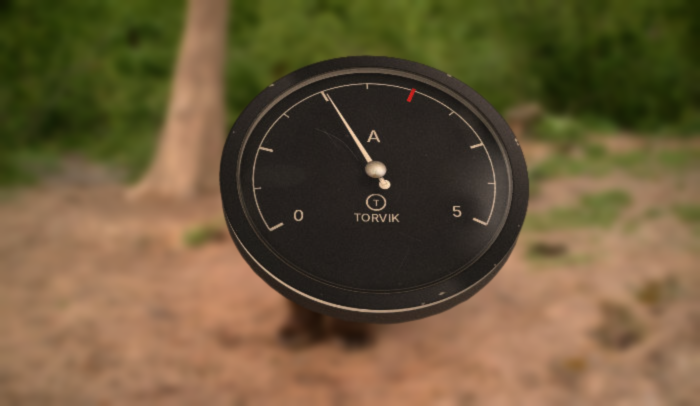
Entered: 2; A
